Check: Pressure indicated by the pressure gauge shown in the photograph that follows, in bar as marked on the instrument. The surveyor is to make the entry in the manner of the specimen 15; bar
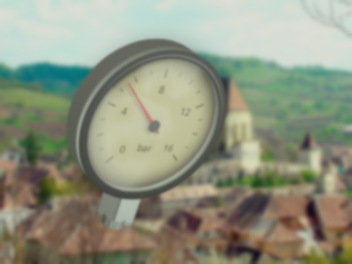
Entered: 5.5; bar
